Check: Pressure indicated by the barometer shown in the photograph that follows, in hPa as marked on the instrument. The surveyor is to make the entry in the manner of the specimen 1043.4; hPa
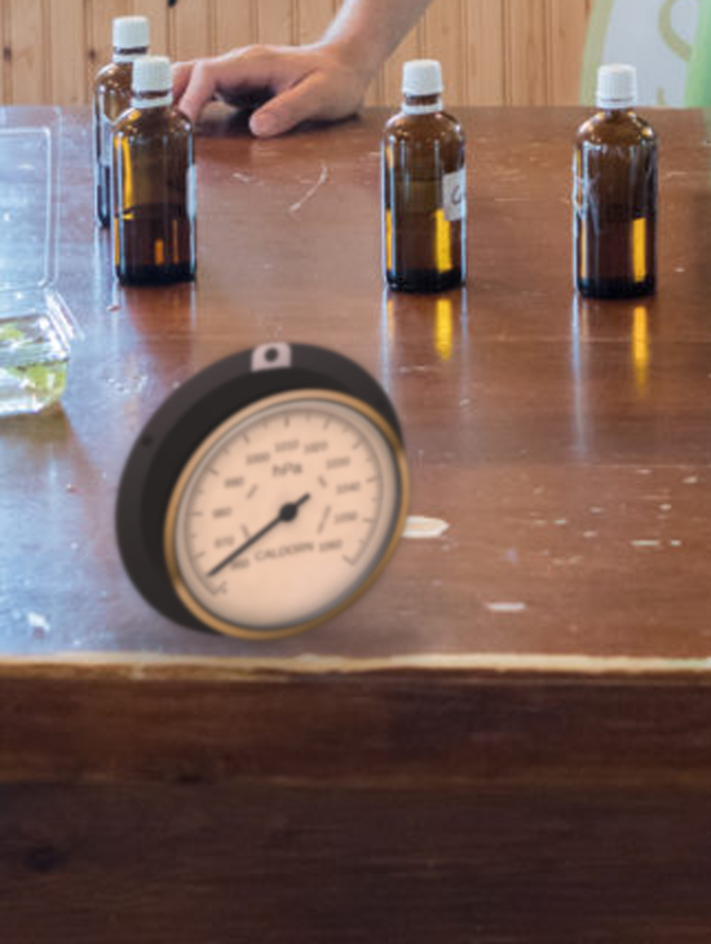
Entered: 965; hPa
